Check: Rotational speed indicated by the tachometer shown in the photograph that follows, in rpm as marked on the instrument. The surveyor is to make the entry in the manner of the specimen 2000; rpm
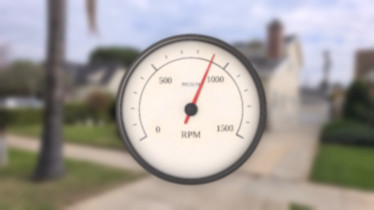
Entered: 900; rpm
